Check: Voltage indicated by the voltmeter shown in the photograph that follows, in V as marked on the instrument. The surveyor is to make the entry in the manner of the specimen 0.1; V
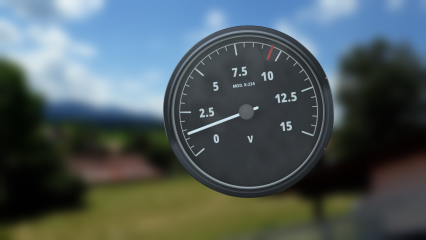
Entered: 1.25; V
